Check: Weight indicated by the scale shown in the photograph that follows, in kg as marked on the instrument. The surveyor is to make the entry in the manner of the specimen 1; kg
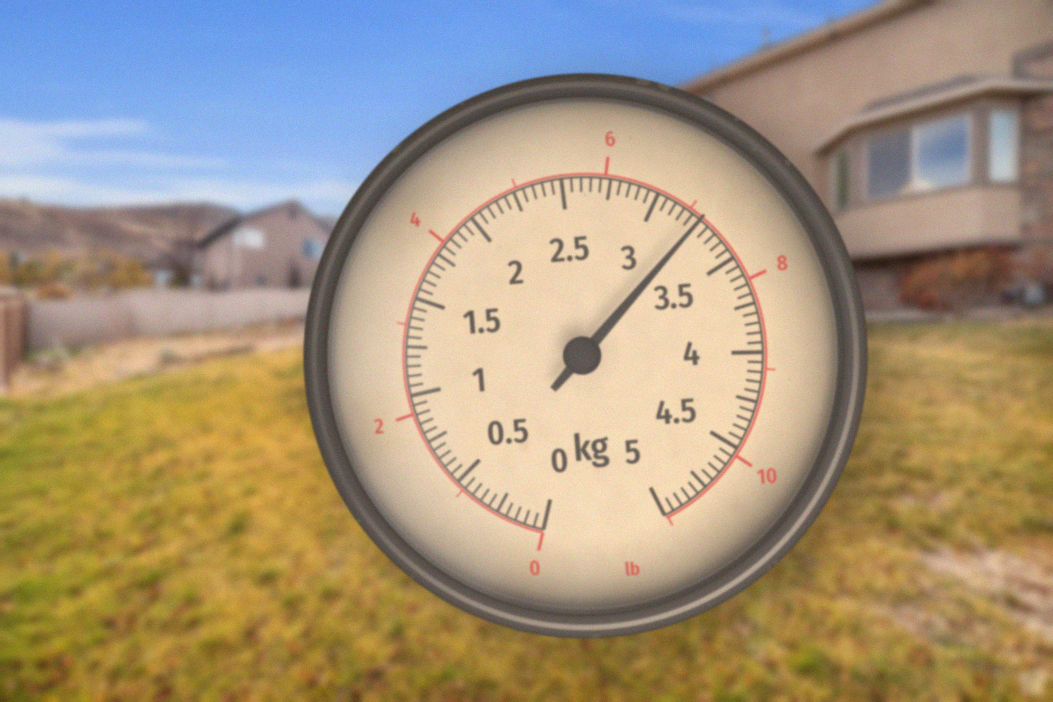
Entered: 3.25; kg
